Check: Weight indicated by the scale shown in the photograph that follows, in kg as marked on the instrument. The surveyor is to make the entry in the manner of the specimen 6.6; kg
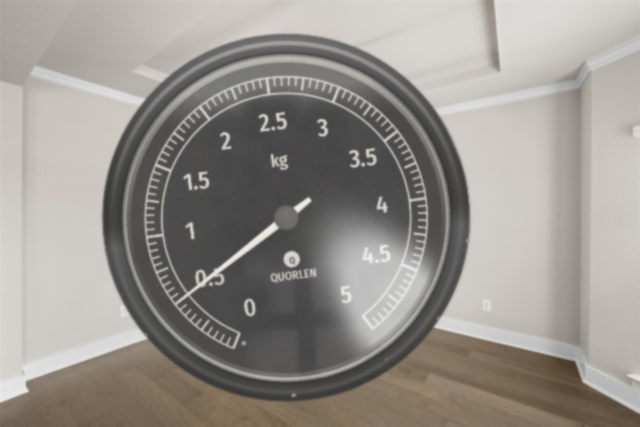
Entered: 0.5; kg
